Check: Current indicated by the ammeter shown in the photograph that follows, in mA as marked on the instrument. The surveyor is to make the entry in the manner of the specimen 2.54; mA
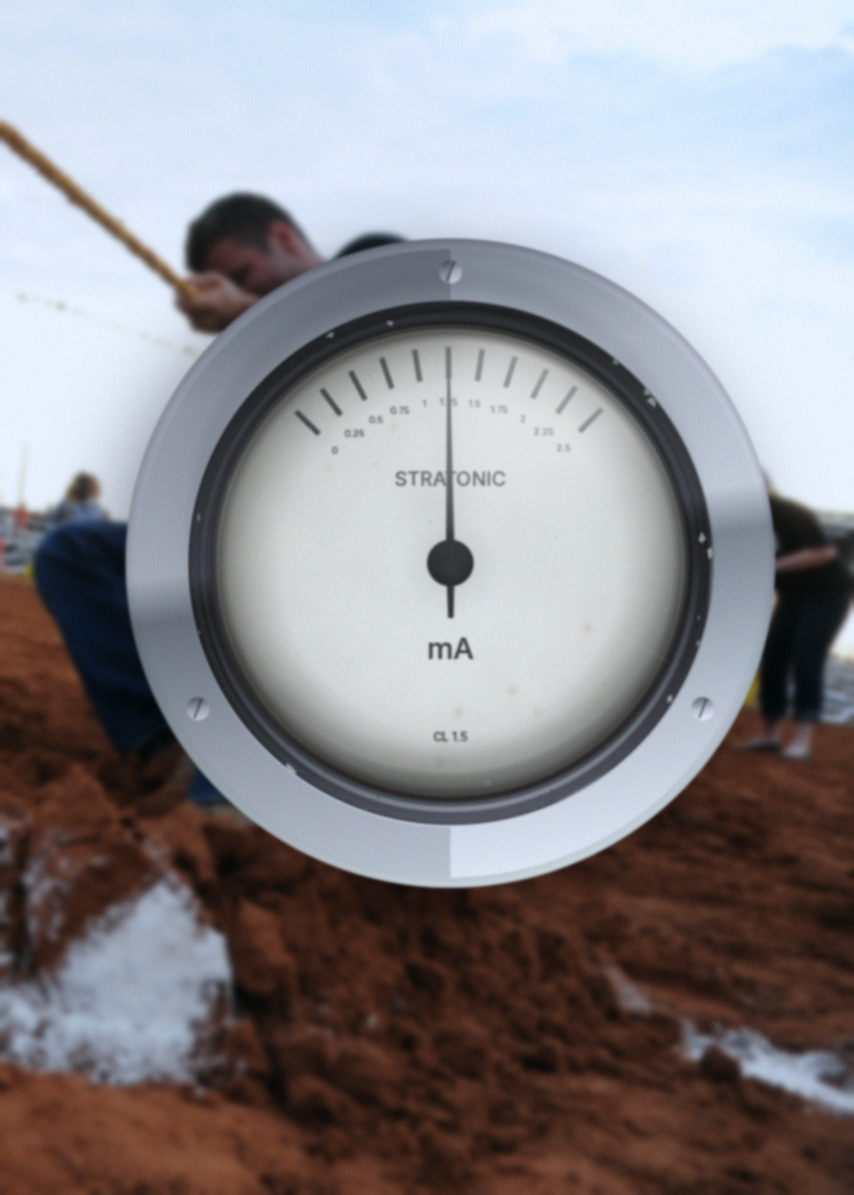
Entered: 1.25; mA
